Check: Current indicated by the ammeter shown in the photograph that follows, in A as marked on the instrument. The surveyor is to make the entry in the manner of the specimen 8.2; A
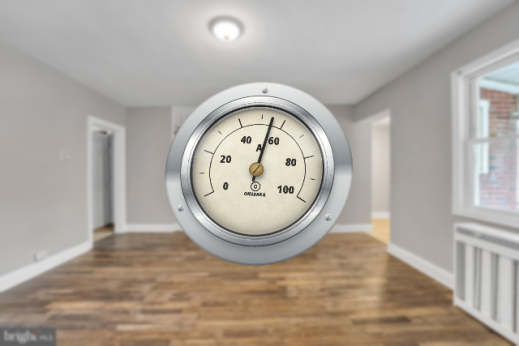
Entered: 55; A
